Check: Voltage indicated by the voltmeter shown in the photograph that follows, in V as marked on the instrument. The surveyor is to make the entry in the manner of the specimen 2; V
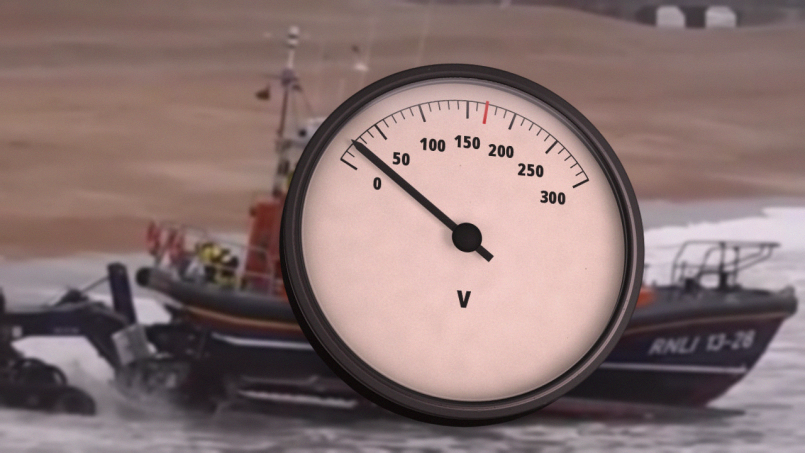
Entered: 20; V
